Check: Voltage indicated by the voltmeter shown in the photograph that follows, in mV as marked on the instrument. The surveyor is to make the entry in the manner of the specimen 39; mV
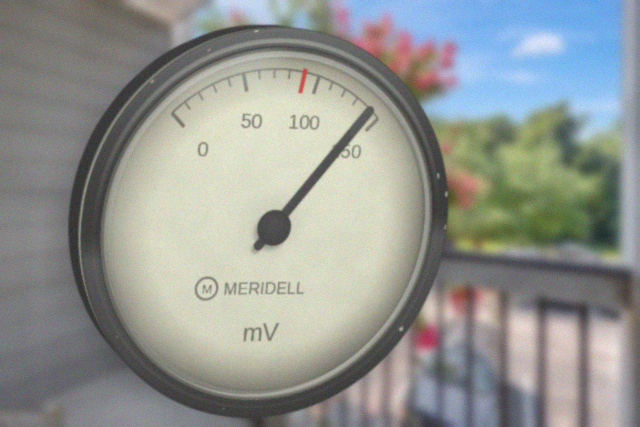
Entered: 140; mV
